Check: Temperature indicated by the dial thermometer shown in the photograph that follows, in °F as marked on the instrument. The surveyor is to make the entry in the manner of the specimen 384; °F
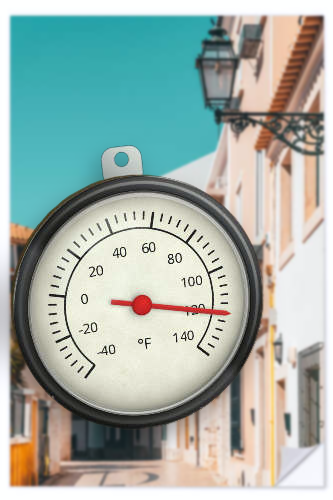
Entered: 120; °F
